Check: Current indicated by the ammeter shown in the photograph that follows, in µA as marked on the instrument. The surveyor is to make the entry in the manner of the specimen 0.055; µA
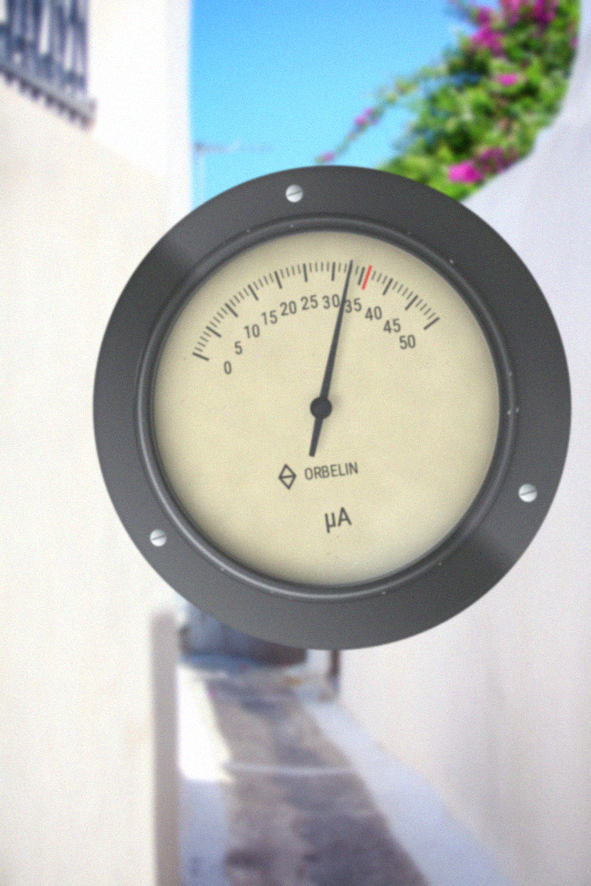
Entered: 33; µA
